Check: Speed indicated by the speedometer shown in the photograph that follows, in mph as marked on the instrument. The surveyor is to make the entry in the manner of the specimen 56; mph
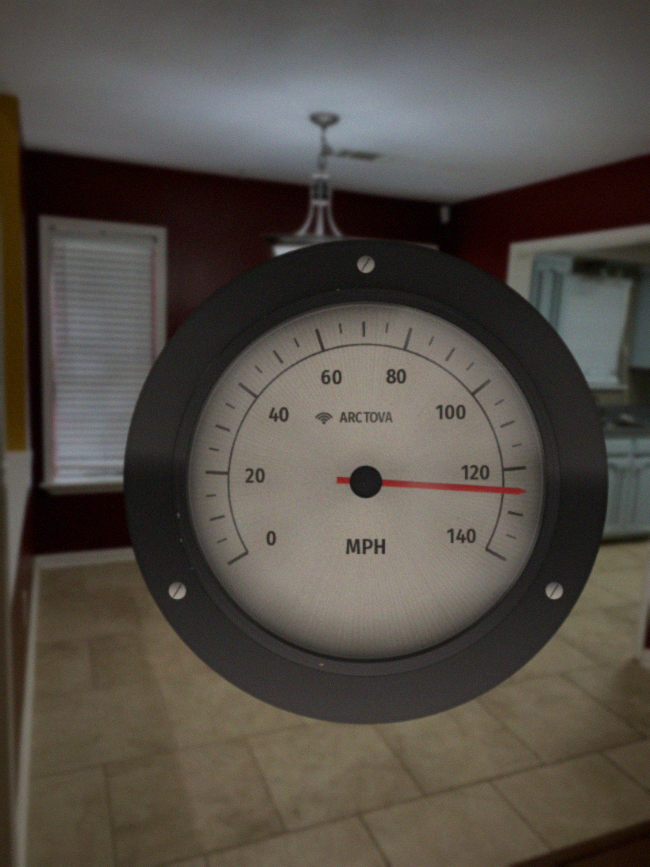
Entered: 125; mph
